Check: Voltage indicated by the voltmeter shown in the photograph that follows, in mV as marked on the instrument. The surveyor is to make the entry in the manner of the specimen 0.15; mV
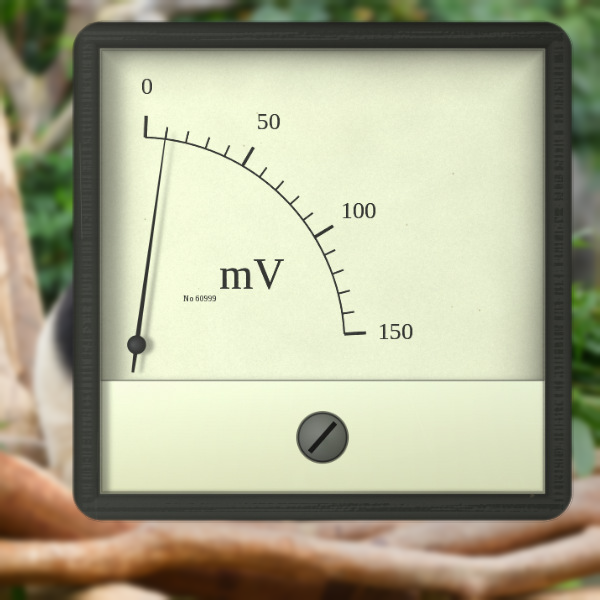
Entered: 10; mV
